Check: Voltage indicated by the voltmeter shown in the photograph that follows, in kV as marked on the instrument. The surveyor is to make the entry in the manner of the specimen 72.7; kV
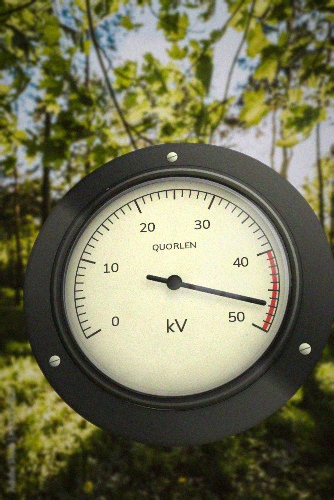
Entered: 47; kV
